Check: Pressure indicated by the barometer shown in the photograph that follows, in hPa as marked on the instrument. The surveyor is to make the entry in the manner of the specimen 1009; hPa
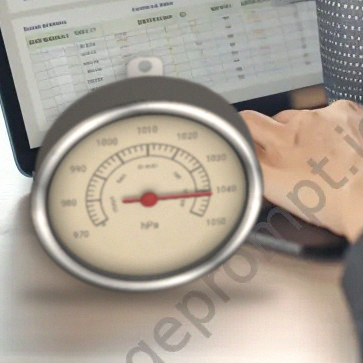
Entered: 1040; hPa
